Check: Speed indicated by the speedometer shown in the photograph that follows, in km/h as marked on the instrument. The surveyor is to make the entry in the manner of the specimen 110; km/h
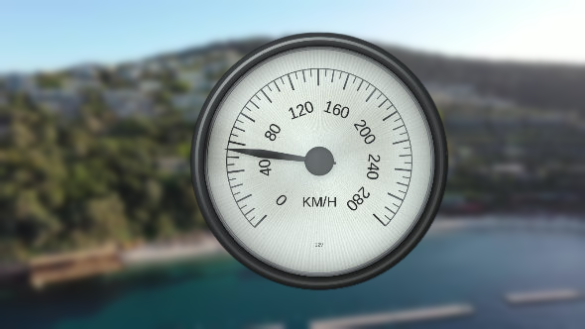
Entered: 55; km/h
